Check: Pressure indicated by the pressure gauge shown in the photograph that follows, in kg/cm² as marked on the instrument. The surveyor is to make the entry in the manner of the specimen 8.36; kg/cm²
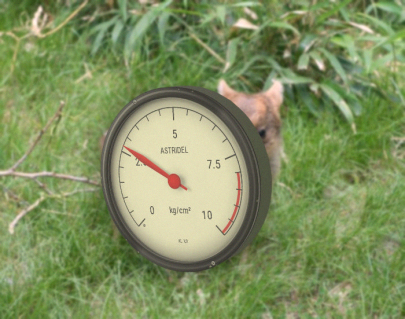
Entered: 2.75; kg/cm²
